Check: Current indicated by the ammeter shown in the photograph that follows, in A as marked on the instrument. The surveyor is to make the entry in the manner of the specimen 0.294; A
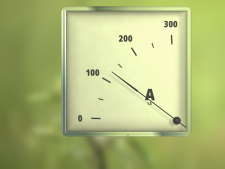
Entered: 125; A
